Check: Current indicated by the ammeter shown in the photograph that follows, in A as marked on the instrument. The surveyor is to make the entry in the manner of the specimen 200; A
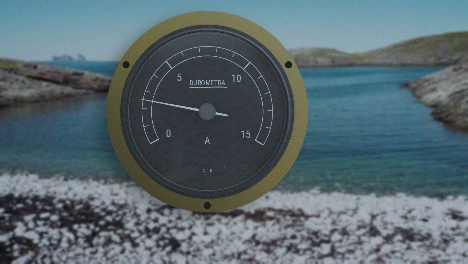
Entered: 2.5; A
